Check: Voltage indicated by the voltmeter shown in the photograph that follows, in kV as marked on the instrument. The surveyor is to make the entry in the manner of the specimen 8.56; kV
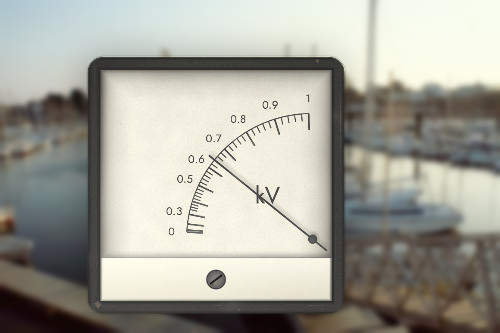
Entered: 0.64; kV
